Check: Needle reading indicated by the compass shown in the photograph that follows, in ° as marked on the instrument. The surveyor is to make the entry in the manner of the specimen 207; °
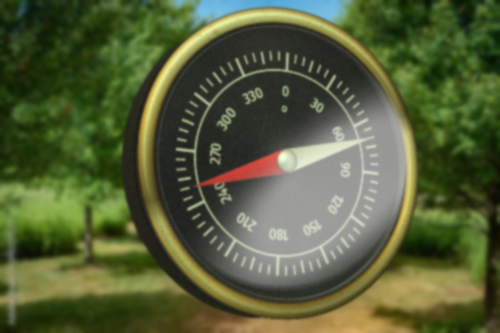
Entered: 250; °
